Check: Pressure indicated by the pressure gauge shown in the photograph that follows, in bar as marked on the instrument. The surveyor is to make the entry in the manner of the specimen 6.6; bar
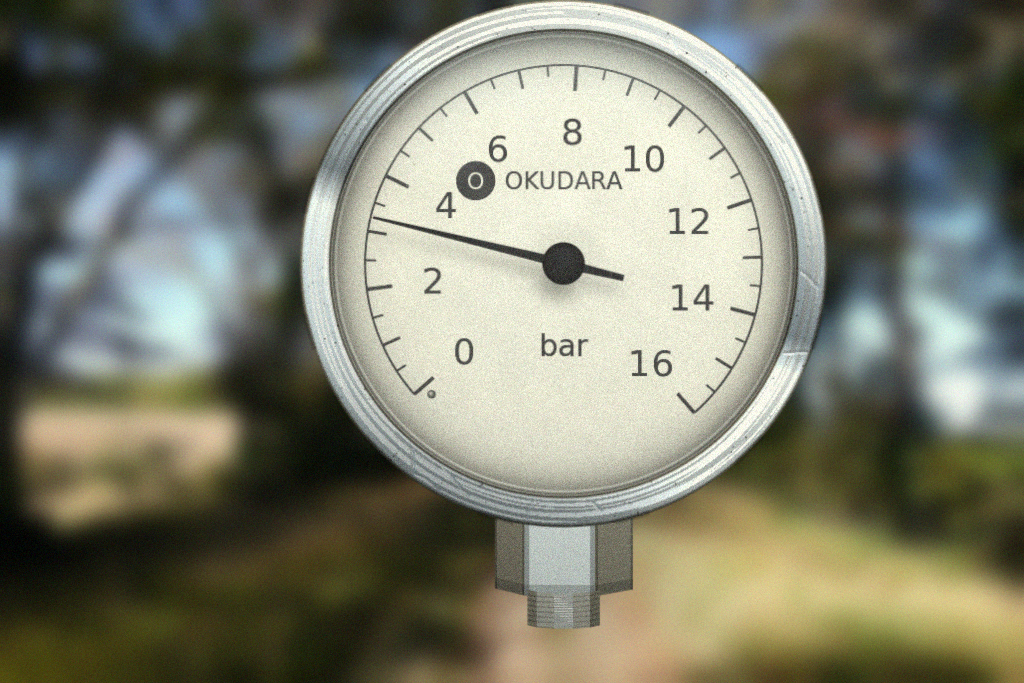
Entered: 3.25; bar
